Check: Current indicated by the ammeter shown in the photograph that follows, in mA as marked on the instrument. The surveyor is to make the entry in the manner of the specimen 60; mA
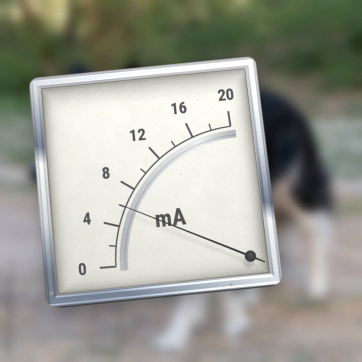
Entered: 6; mA
